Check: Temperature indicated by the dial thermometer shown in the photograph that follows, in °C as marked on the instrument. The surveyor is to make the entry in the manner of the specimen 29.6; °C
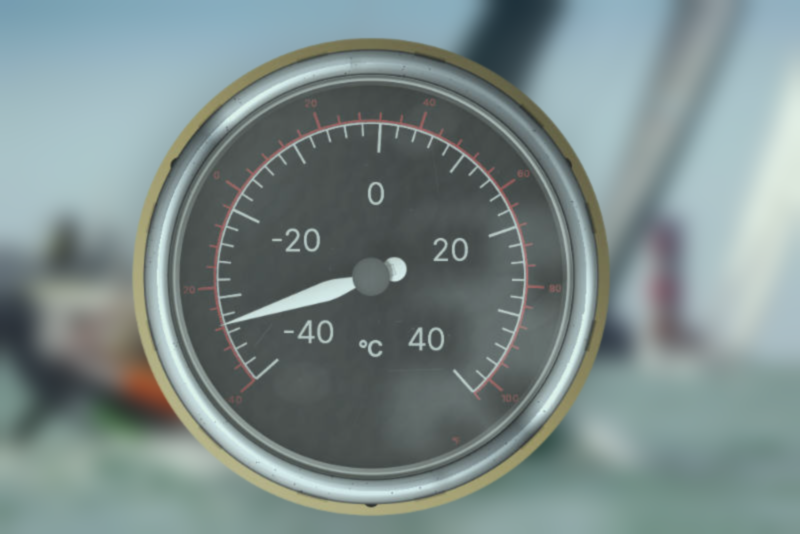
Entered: -33; °C
